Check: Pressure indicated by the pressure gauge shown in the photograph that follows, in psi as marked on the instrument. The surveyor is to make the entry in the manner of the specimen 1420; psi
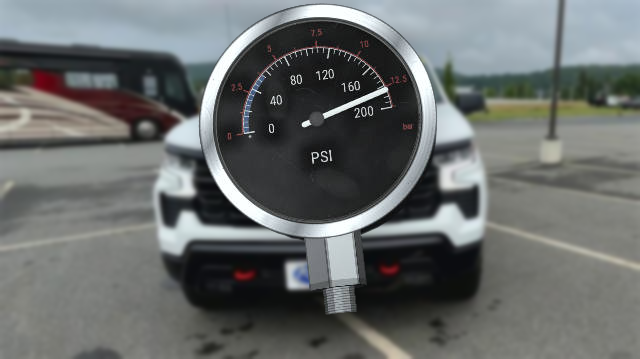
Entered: 185; psi
